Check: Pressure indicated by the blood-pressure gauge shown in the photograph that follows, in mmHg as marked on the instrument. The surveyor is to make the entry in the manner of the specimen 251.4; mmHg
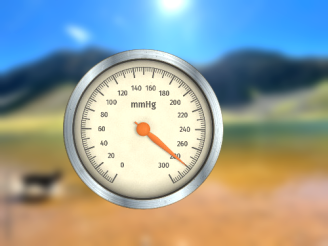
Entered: 280; mmHg
